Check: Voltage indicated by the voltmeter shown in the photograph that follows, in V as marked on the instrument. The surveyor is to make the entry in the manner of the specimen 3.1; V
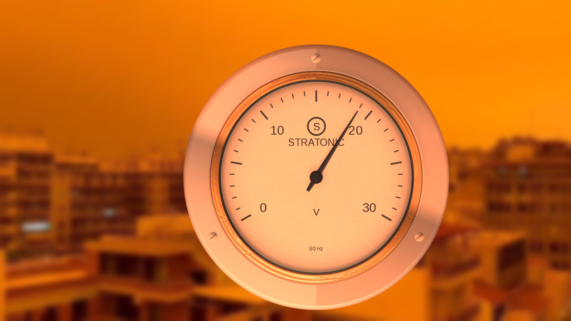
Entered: 19; V
